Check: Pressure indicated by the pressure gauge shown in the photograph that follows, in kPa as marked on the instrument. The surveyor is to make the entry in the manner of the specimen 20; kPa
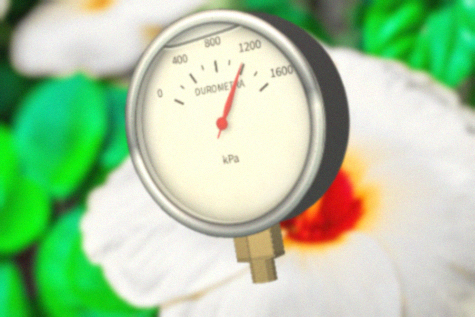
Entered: 1200; kPa
